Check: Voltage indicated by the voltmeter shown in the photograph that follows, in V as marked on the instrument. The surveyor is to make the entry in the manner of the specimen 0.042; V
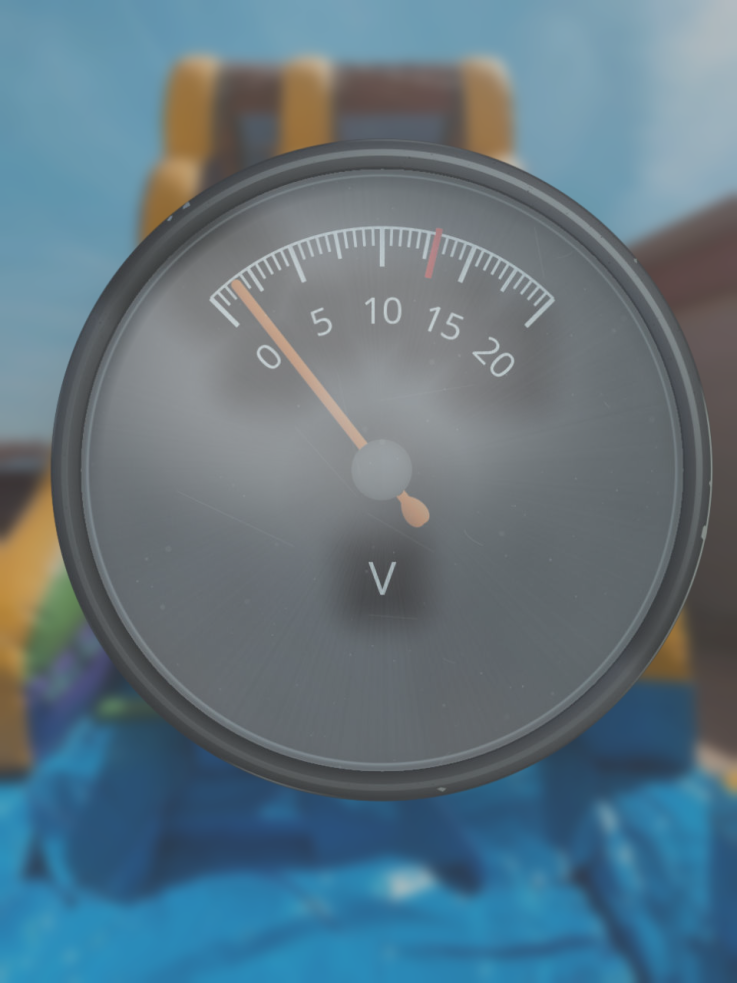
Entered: 1.5; V
